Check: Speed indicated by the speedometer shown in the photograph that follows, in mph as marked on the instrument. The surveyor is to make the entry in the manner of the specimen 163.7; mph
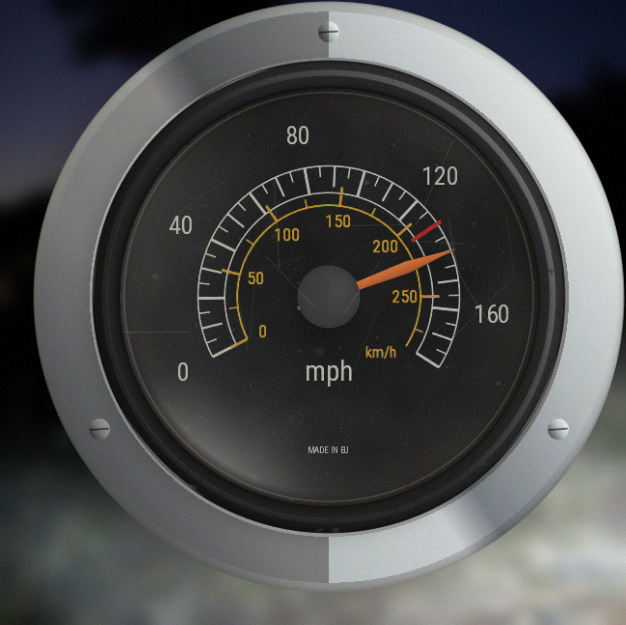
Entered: 140; mph
